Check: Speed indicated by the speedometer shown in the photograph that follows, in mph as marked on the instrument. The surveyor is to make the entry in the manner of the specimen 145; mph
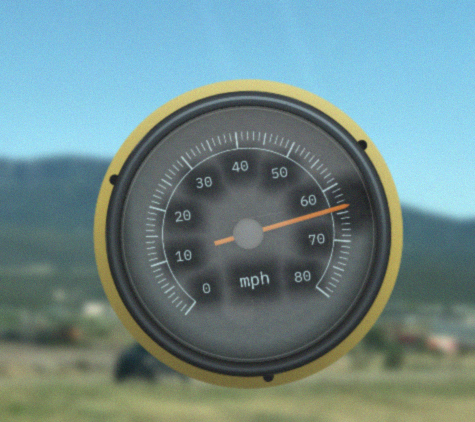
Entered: 64; mph
